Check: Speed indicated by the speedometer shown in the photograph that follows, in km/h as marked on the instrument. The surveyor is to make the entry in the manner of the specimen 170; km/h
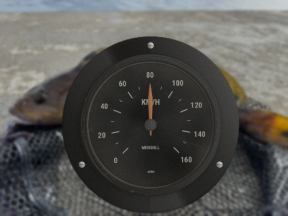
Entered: 80; km/h
